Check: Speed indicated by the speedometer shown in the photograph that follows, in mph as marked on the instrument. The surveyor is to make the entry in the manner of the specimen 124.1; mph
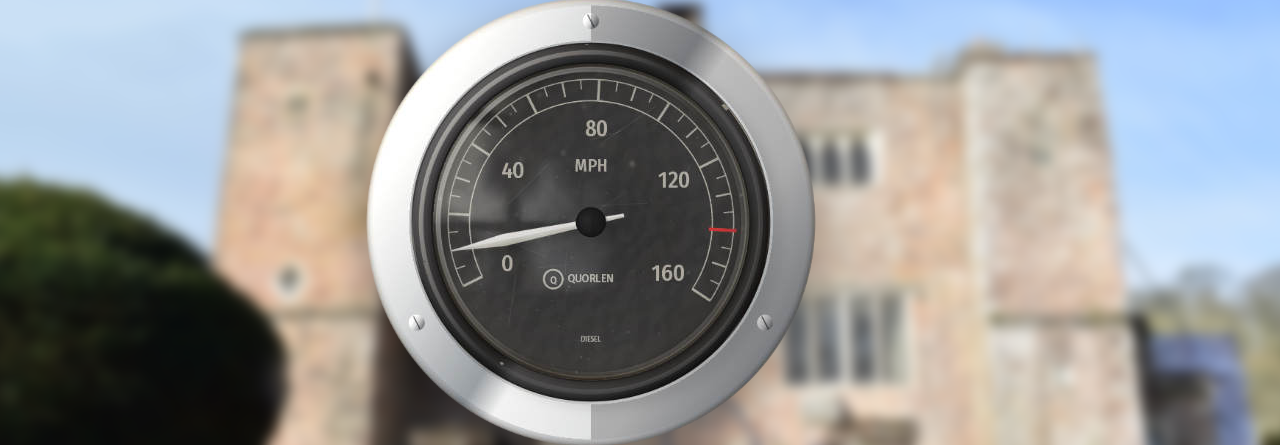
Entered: 10; mph
